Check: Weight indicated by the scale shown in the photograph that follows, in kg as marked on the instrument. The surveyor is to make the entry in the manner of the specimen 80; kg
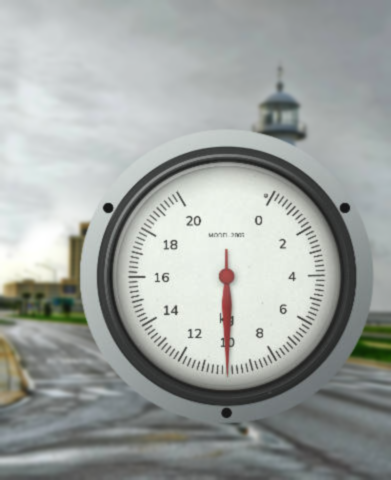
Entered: 10; kg
